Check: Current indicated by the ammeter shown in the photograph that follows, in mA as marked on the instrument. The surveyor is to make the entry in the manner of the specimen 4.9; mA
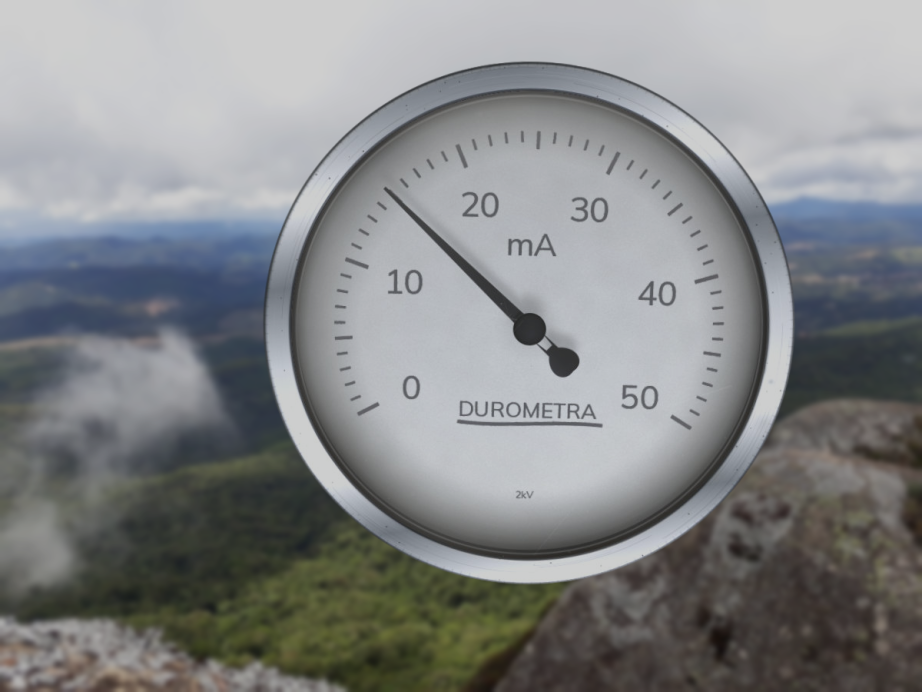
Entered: 15; mA
